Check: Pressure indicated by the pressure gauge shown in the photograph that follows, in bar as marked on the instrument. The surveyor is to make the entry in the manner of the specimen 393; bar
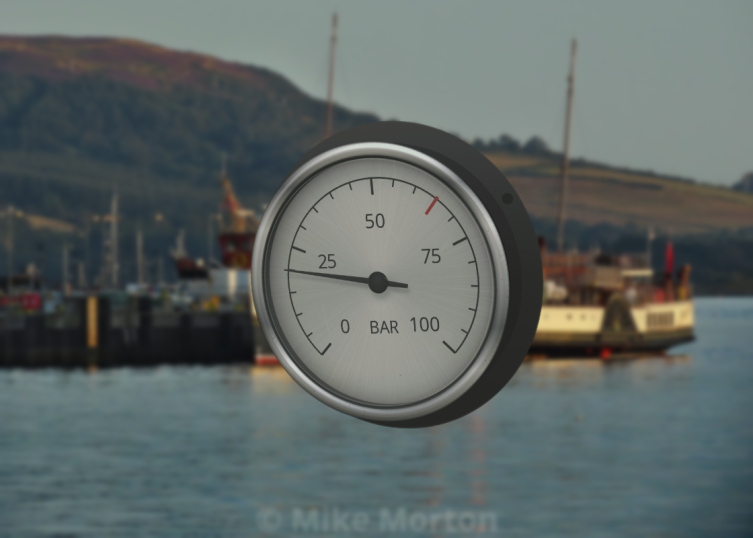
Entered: 20; bar
